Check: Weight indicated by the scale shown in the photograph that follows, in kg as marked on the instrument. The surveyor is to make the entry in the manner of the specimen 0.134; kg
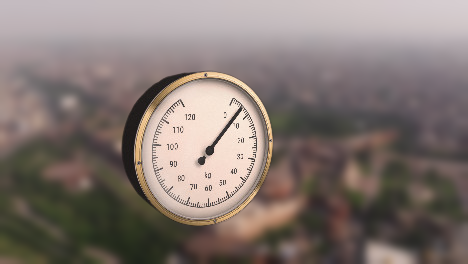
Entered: 5; kg
